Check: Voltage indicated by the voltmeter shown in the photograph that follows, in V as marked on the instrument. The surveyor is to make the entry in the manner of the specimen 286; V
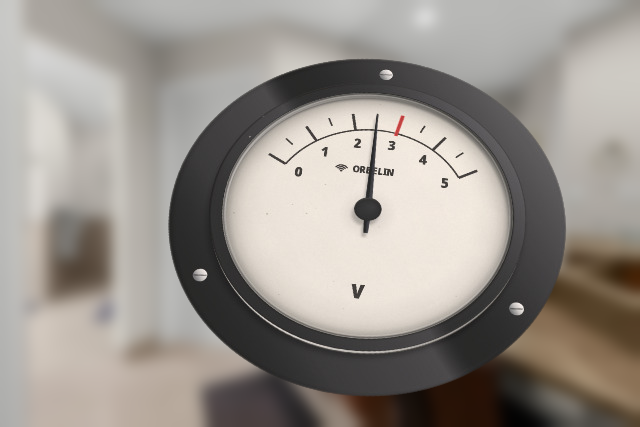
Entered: 2.5; V
